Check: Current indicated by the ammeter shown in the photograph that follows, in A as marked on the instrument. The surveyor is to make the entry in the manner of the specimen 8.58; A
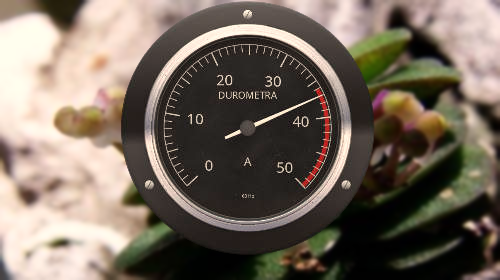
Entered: 37; A
